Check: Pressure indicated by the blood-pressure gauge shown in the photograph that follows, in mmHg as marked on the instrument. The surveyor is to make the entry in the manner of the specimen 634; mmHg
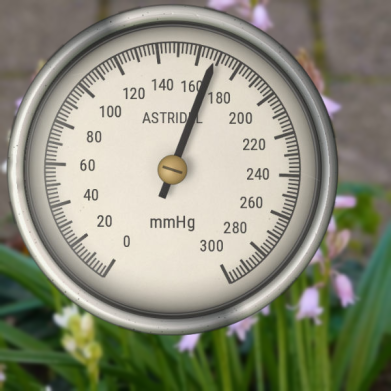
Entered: 168; mmHg
